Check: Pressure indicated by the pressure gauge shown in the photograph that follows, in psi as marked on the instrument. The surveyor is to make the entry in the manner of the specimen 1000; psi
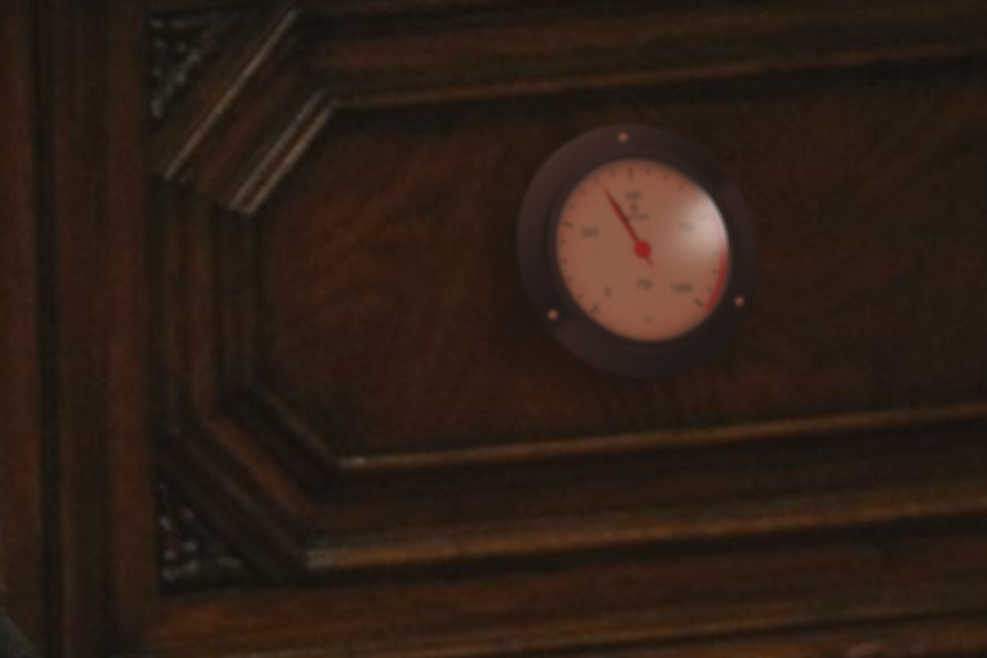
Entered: 400; psi
